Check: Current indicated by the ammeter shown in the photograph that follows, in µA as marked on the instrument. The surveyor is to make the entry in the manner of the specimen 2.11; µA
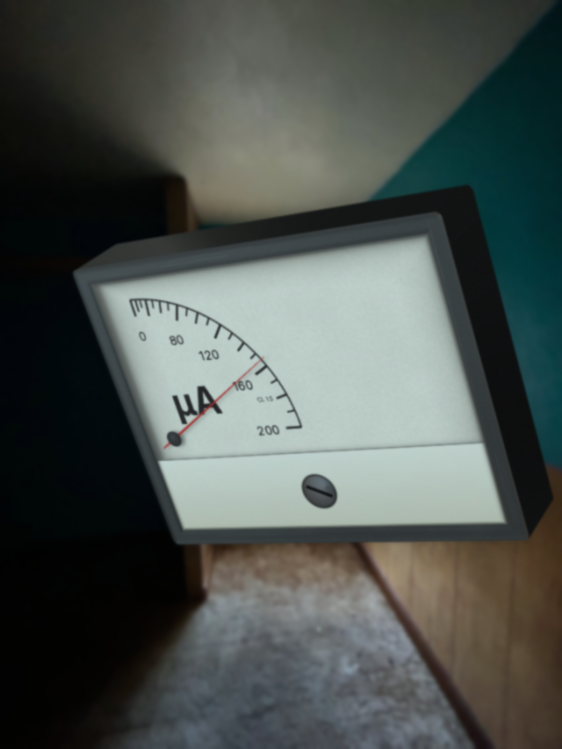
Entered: 155; µA
